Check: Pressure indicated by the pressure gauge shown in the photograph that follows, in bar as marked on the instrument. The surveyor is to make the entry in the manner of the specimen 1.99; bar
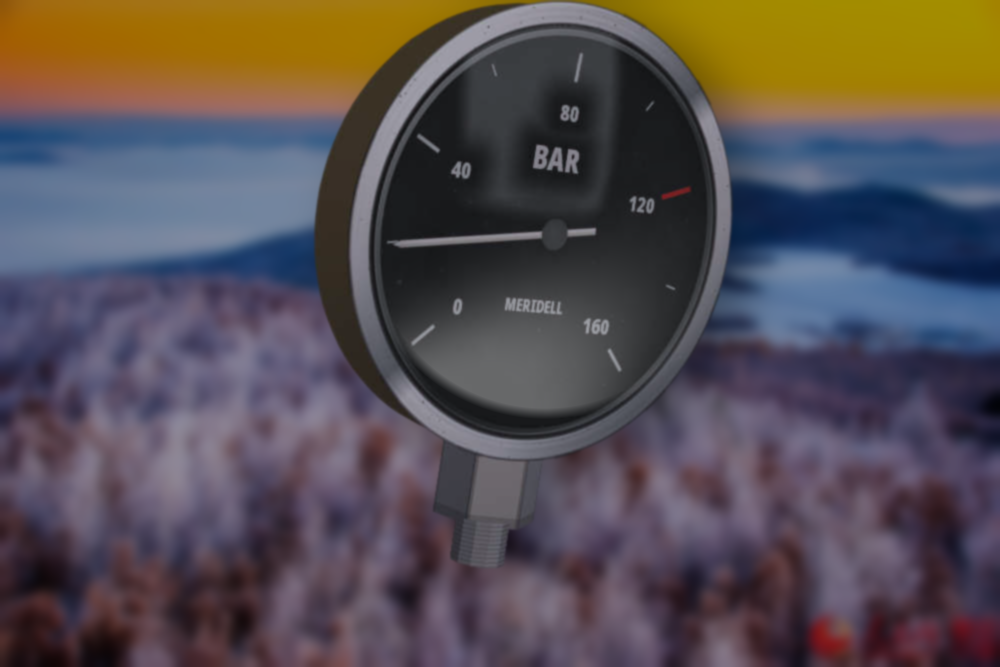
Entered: 20; bar
